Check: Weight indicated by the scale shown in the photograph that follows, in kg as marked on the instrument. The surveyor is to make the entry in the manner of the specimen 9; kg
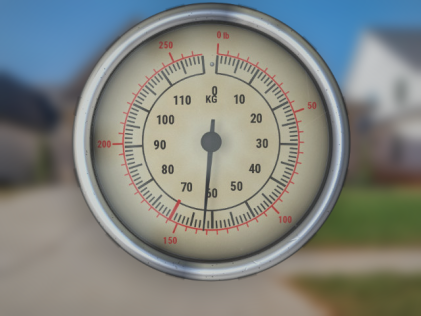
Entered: 62; kg
